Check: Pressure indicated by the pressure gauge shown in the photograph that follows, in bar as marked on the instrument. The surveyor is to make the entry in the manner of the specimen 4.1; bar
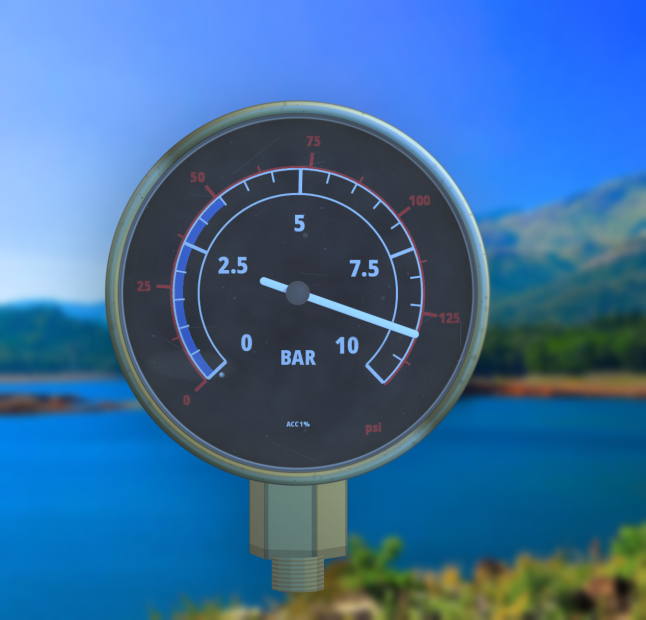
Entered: 9; bar
